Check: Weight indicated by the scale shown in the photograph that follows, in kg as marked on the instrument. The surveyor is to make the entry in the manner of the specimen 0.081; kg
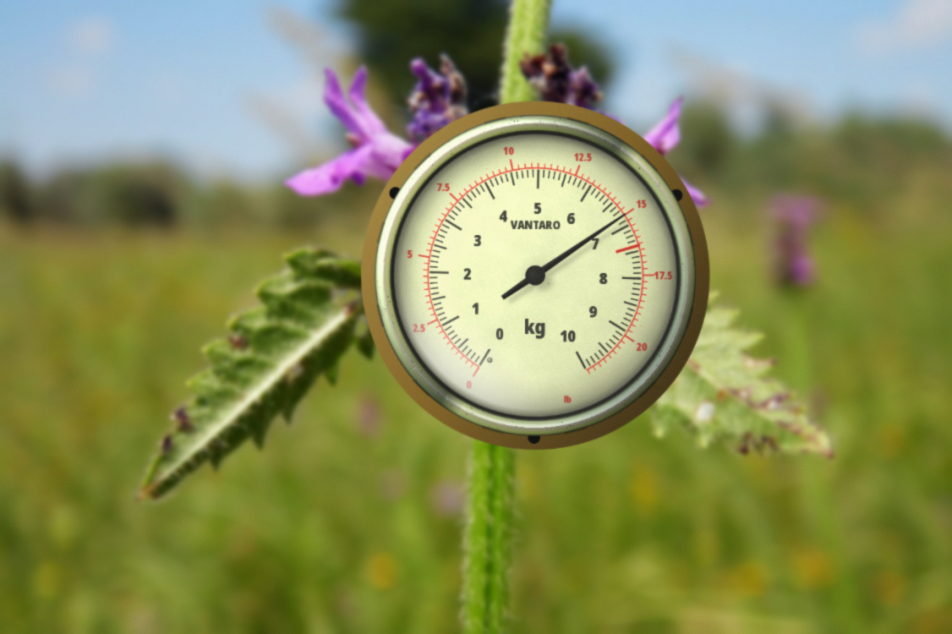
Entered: 6.8; kg
